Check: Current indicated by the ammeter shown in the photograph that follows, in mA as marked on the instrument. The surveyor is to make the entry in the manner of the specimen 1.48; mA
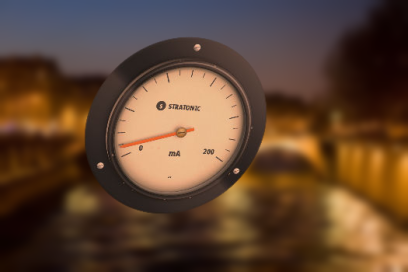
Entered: 10; mA
